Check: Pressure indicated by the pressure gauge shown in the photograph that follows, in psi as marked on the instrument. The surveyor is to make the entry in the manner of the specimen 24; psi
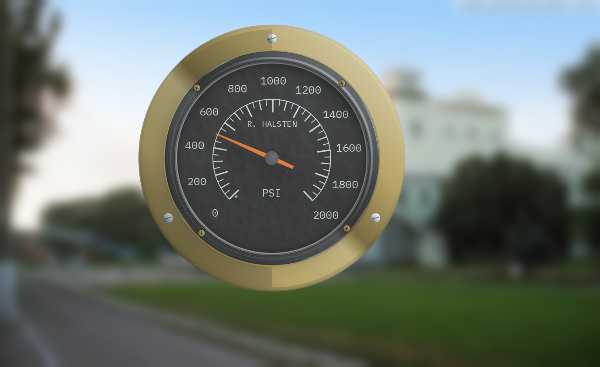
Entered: 500; psi
